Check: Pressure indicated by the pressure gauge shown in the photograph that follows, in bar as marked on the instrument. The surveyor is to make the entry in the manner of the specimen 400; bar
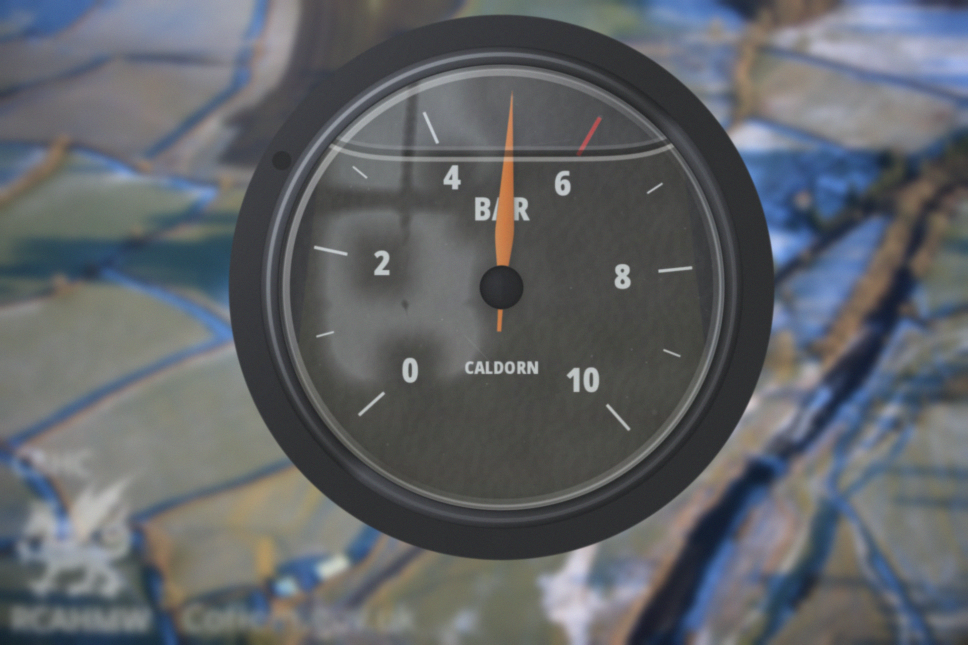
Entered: 5; bar
